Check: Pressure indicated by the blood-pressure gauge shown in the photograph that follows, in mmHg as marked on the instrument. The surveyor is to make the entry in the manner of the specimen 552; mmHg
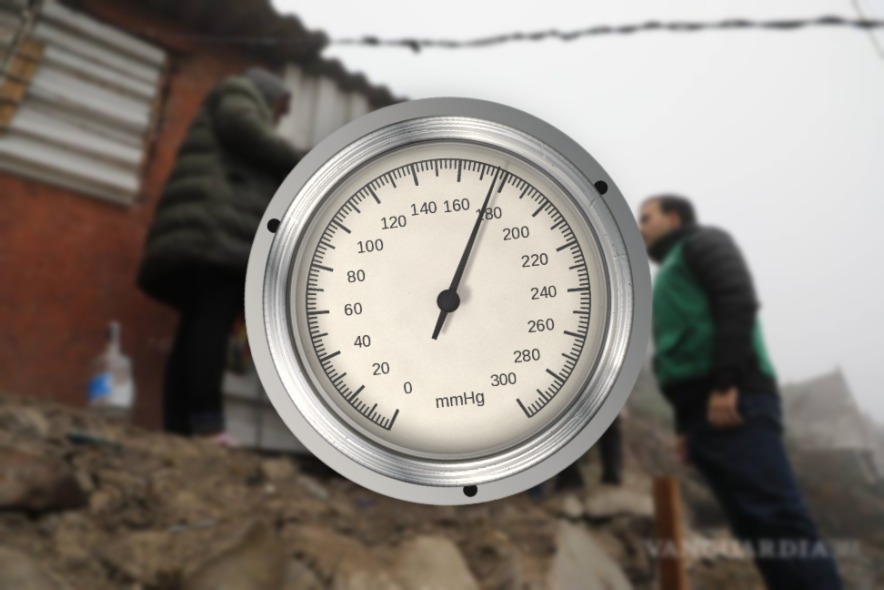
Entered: 176; mmHg
